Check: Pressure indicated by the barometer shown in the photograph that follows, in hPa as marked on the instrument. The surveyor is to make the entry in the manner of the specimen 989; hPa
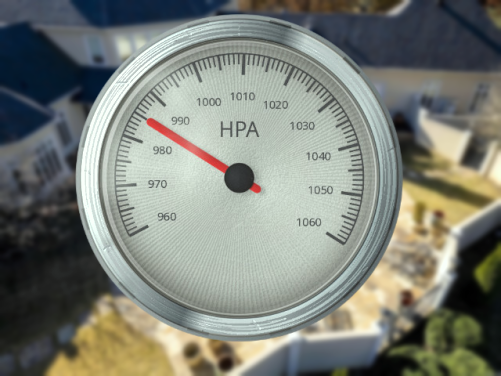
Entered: 985; hPa
